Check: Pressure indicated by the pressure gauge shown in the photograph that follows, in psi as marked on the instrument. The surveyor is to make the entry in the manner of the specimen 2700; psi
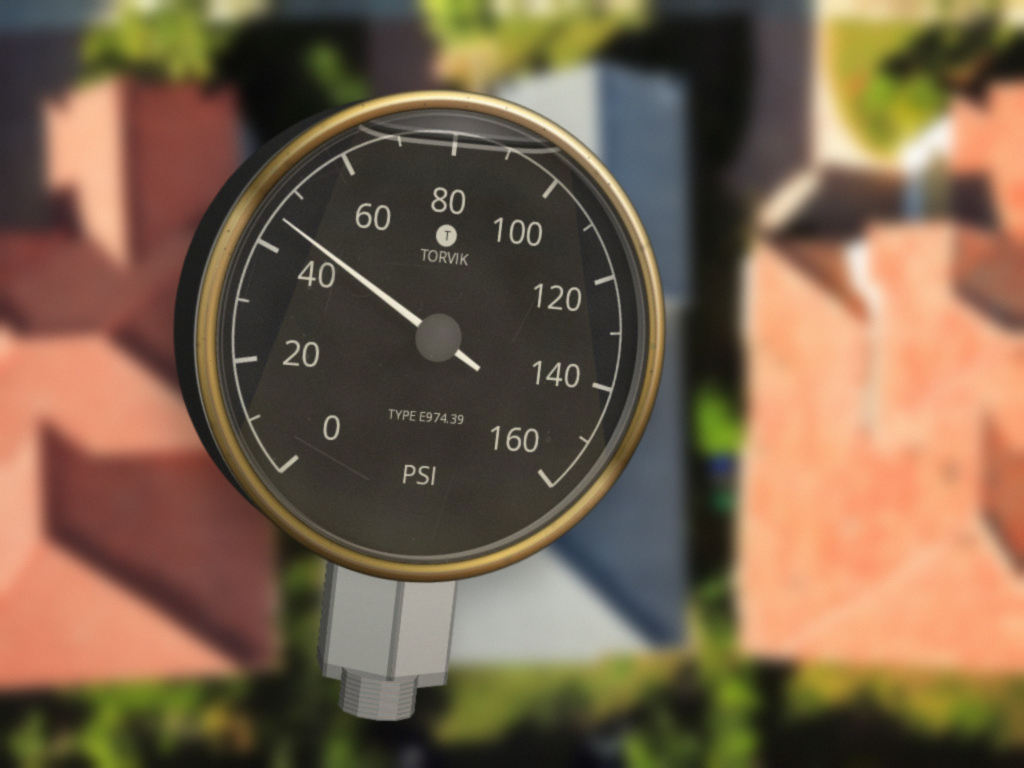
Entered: 45; psi
